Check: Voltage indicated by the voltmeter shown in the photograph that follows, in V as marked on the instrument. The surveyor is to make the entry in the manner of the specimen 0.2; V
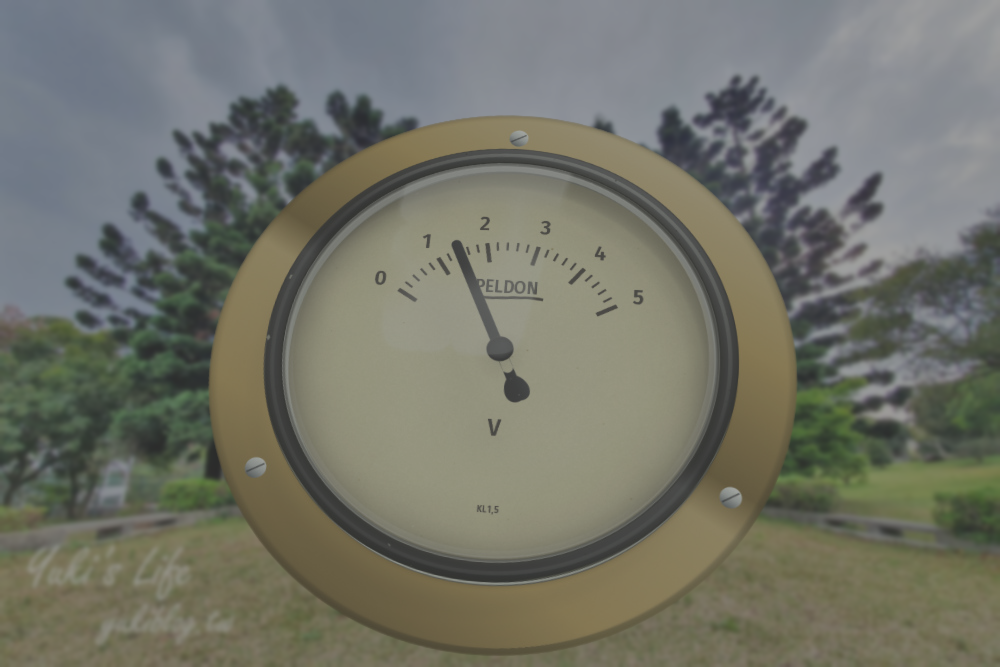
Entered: 1.4; V
